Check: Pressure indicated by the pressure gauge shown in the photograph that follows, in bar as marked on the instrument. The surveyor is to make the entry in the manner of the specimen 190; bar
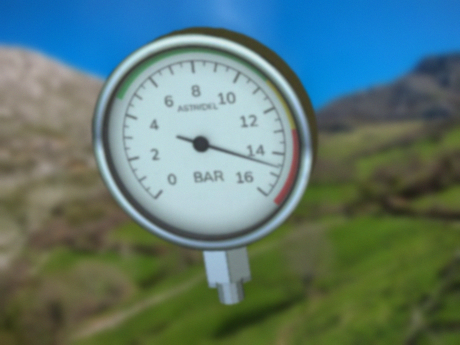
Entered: 14.5; bar
